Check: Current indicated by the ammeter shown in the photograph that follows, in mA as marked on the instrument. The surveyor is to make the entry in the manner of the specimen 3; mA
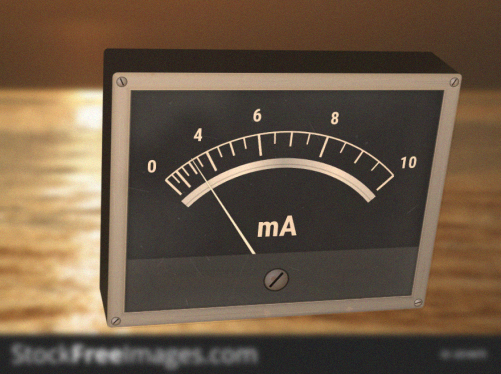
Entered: 3.25; mA
